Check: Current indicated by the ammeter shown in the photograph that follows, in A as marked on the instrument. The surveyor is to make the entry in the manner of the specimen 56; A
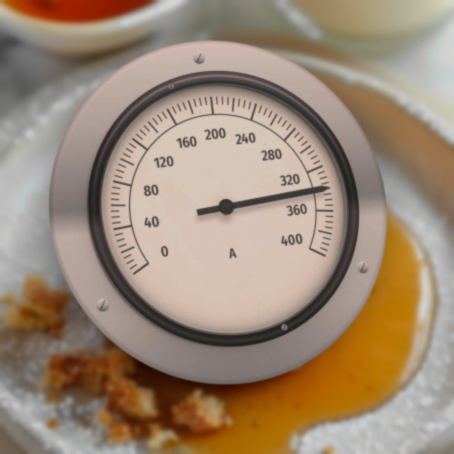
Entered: 340; A
